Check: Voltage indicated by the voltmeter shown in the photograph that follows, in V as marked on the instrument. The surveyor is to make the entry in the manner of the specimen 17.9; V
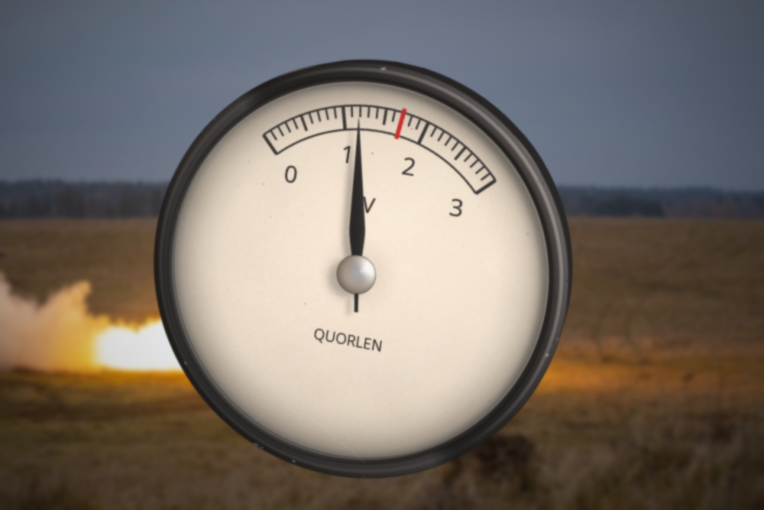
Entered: 1.2; V
